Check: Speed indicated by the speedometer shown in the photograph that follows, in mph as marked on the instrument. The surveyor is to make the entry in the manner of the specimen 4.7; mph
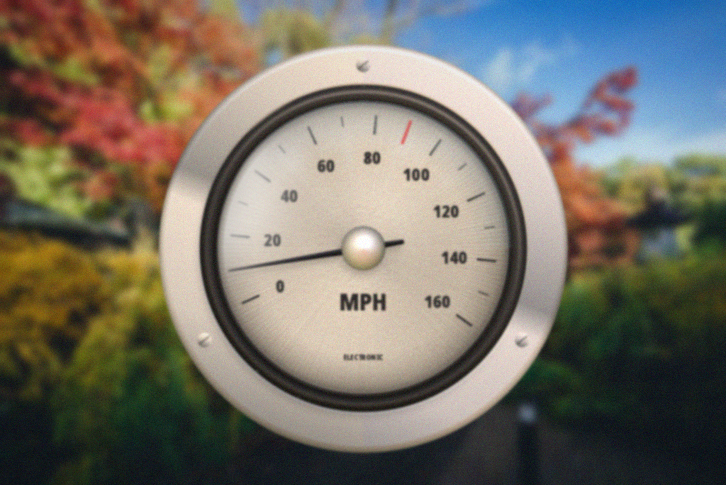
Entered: 10; mph
